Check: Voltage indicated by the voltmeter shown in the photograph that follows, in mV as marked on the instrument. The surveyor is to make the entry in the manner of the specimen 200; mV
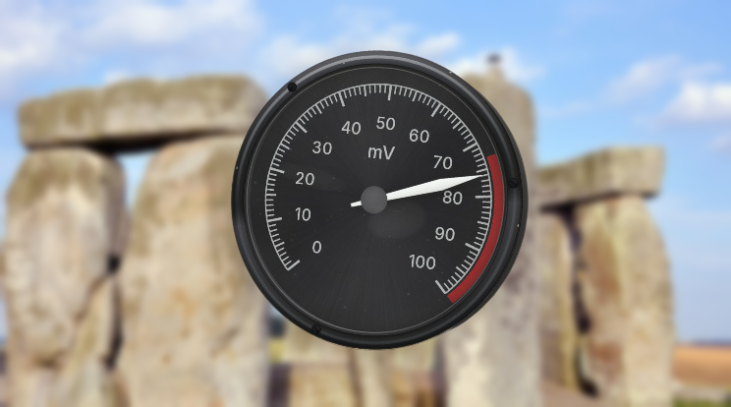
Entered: 76; mV
